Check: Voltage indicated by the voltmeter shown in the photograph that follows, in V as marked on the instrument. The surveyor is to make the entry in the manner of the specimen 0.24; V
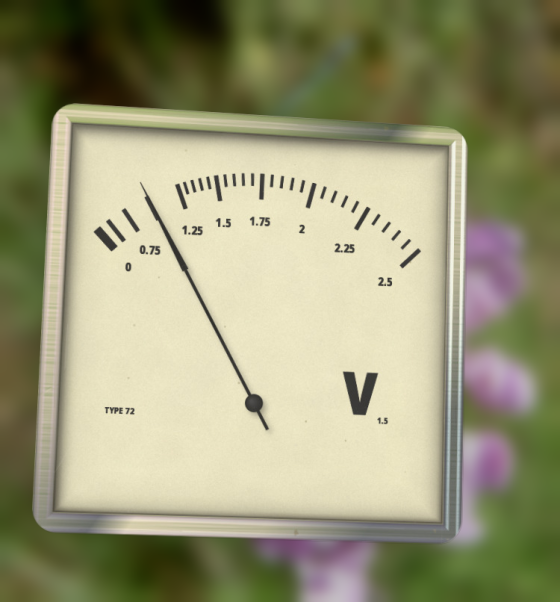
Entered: 1; V
